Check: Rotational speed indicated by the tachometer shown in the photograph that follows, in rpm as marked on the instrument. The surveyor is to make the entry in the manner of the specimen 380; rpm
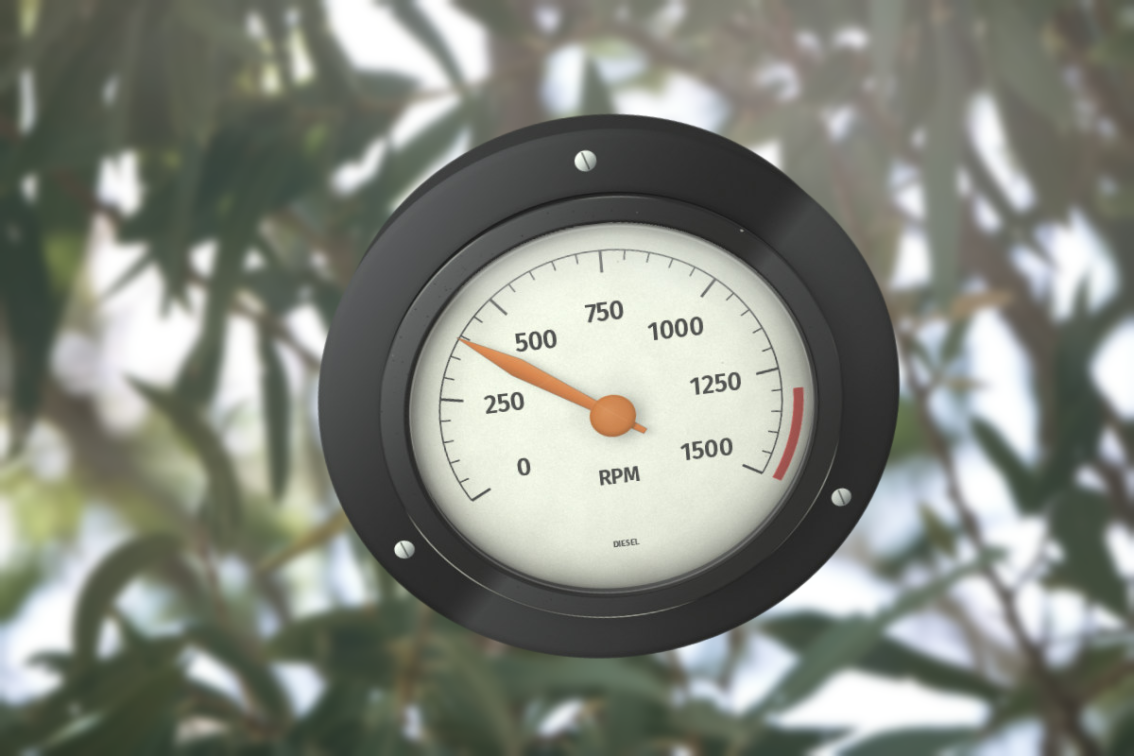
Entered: 400; rpm
